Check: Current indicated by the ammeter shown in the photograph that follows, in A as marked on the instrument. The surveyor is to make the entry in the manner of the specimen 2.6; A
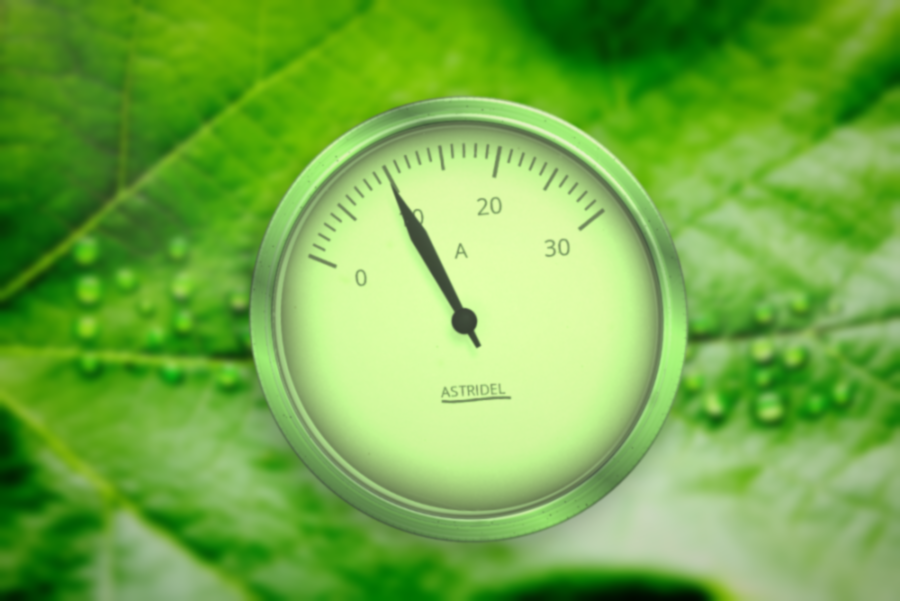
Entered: 10; A
